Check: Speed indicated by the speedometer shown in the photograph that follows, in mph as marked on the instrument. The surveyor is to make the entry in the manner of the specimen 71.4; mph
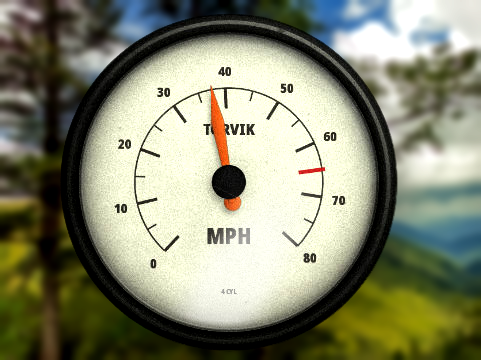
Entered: 37.5; mph
